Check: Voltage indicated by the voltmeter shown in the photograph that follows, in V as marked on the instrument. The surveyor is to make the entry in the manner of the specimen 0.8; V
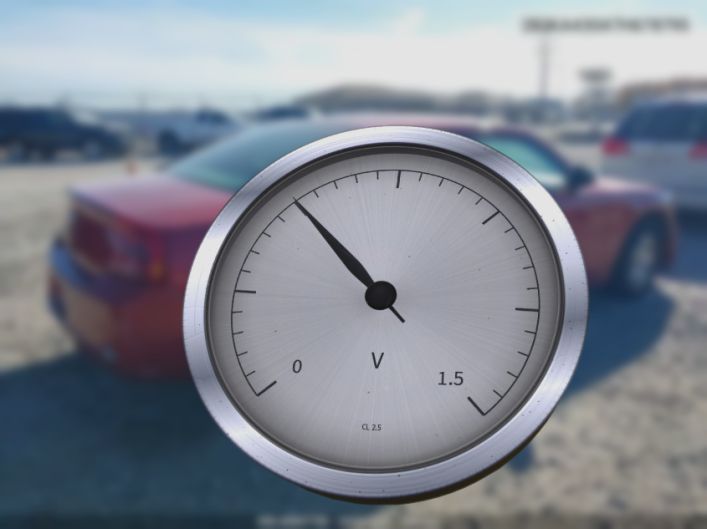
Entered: 0.5; V
